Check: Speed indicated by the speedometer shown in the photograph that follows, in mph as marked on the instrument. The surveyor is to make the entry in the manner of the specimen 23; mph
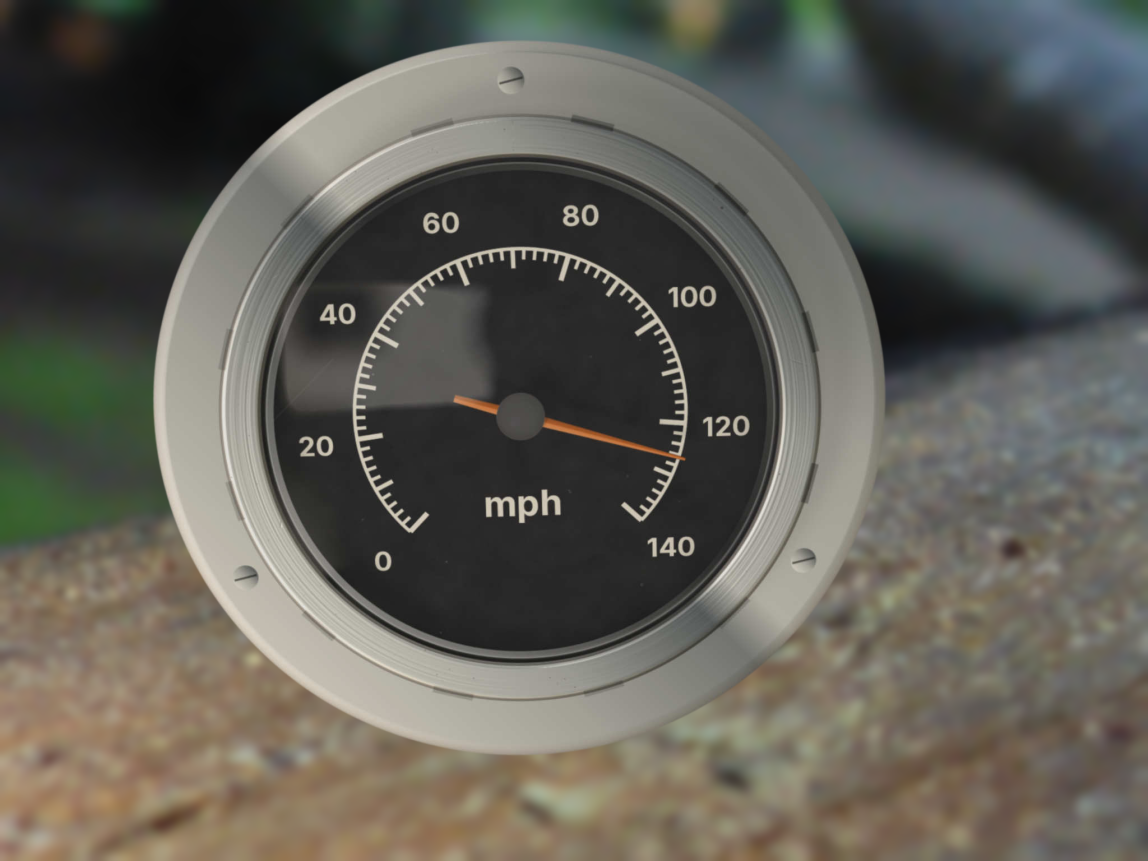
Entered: 126; mph
